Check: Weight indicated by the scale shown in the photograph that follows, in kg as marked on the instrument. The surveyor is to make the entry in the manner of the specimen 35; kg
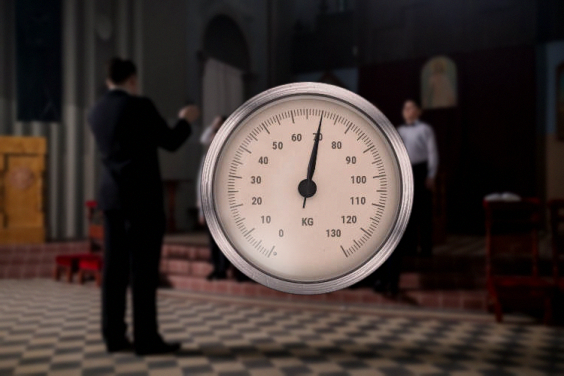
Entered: 70; kg
